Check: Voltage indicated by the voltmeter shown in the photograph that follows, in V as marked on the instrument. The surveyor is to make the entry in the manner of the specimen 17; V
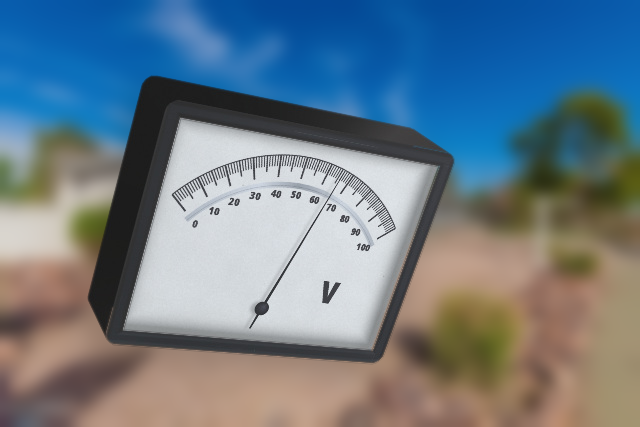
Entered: 65; V
